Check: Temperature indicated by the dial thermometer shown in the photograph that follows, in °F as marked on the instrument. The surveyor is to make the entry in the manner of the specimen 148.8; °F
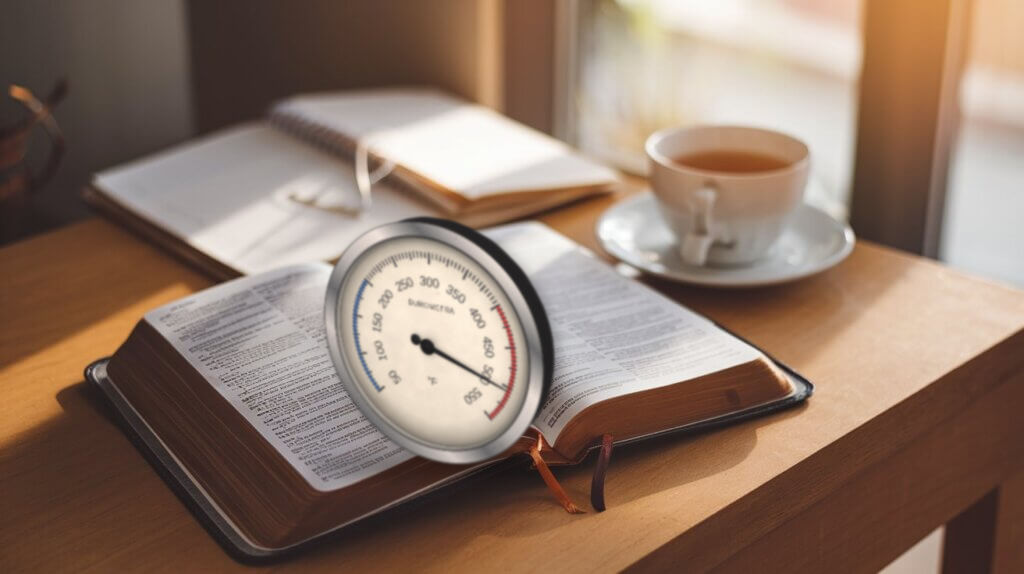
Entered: 500; °F
